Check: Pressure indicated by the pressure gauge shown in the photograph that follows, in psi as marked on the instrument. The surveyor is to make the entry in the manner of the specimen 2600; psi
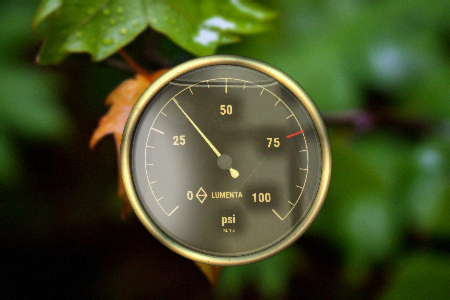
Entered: 35; psi
